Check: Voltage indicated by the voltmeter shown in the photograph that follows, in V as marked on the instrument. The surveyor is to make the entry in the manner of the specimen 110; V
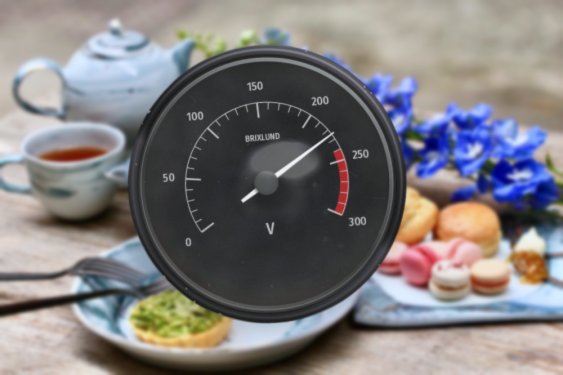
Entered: 225; V
